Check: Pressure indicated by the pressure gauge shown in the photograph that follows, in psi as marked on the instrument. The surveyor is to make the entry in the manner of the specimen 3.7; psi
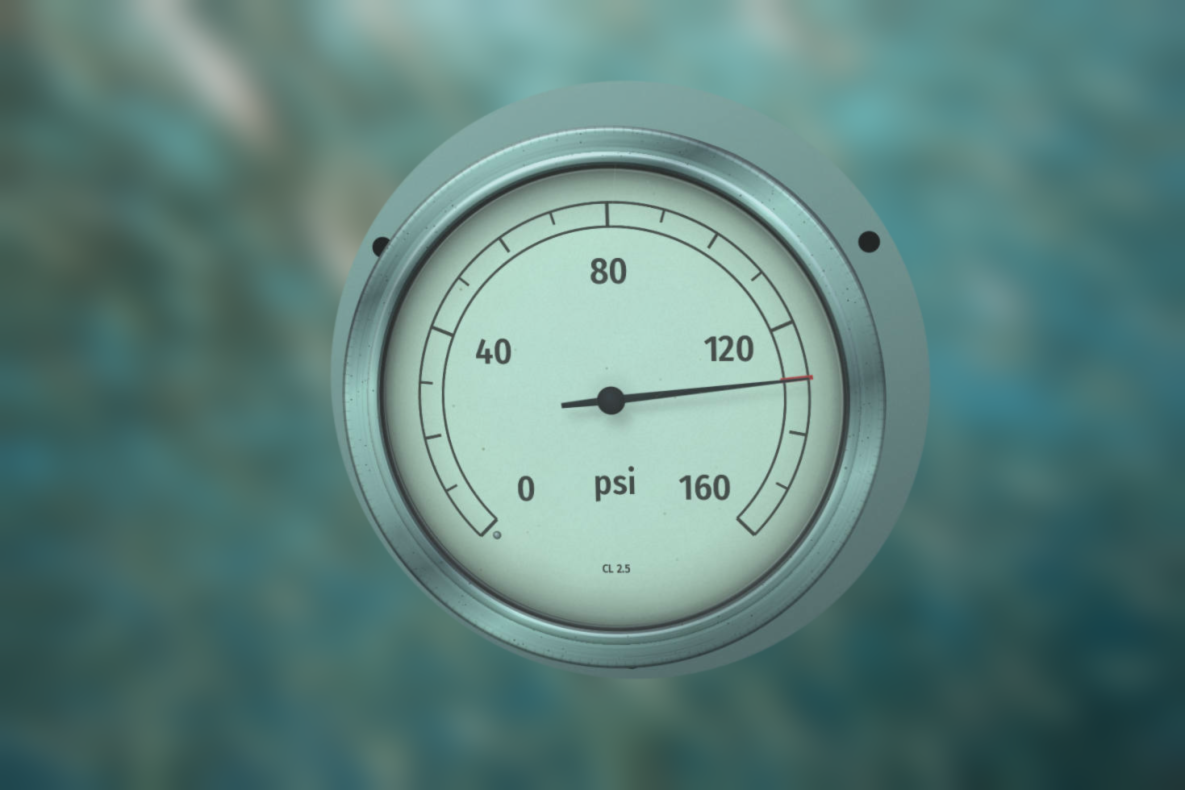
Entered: 130; psi
